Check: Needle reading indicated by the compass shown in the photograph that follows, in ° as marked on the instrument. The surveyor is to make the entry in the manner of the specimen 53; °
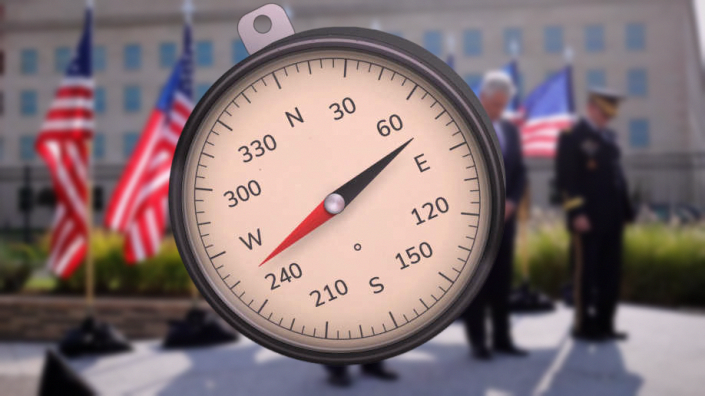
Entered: 255; °
